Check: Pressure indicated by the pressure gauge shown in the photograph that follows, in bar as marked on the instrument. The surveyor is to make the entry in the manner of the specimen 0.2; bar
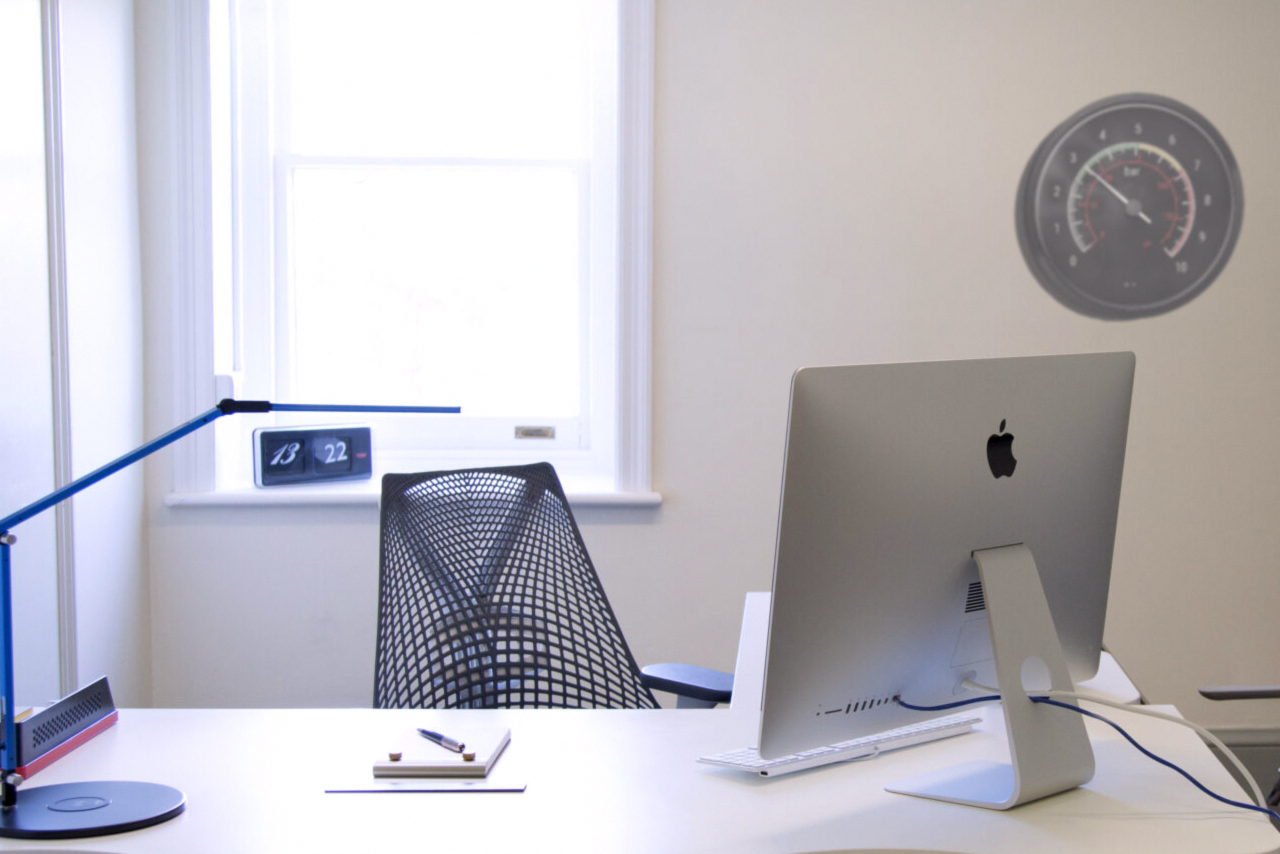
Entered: 3; bar
